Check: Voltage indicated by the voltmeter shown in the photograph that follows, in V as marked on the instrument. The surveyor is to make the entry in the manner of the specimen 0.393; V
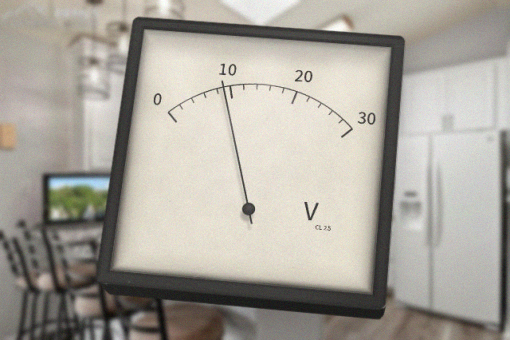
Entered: 9; V
